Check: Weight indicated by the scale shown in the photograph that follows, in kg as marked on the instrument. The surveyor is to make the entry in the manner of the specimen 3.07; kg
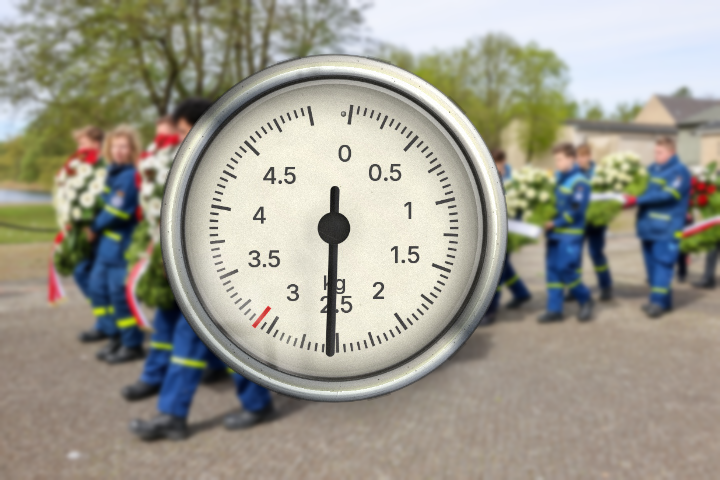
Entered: 2.55; kg
